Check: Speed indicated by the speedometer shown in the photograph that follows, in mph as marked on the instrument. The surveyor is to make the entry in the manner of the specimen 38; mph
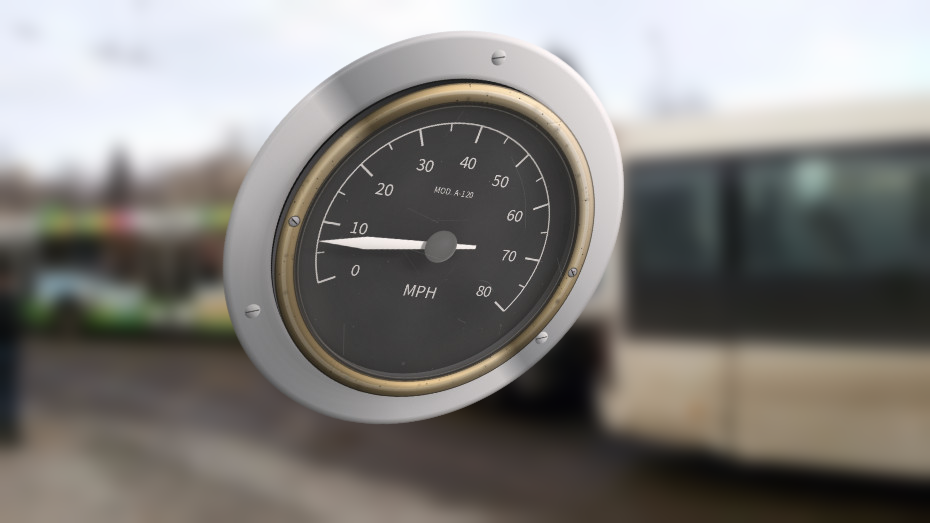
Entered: 7.5; mph
